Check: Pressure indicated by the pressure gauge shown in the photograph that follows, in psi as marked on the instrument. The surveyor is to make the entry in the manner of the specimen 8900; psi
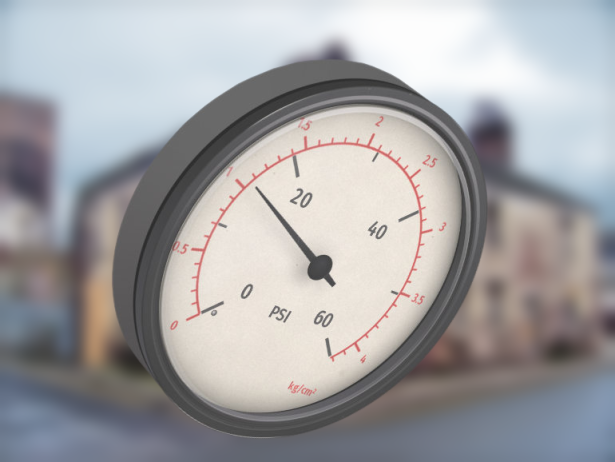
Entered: 15; psi
